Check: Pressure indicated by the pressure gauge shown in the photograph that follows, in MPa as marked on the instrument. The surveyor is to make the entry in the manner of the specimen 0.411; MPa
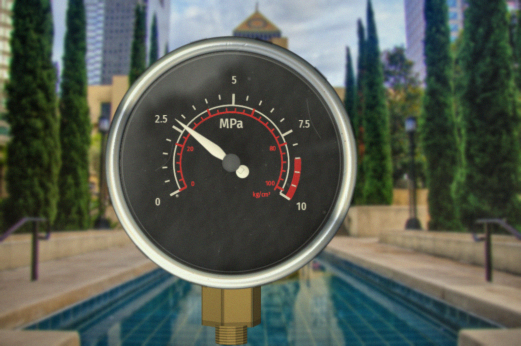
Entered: 2.75; MPa
